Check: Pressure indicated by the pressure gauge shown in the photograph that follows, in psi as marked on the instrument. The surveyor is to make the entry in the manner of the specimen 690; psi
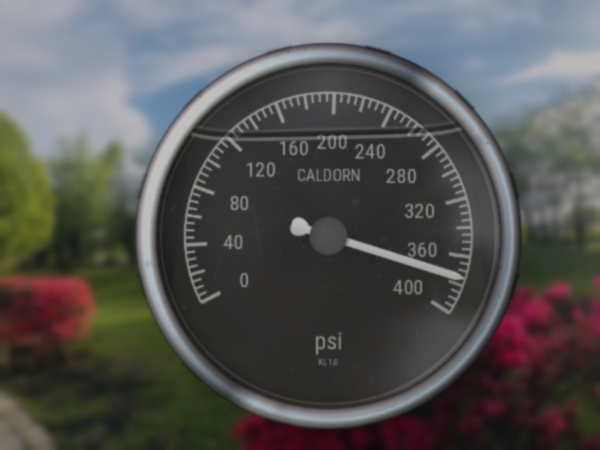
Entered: 375; psi
